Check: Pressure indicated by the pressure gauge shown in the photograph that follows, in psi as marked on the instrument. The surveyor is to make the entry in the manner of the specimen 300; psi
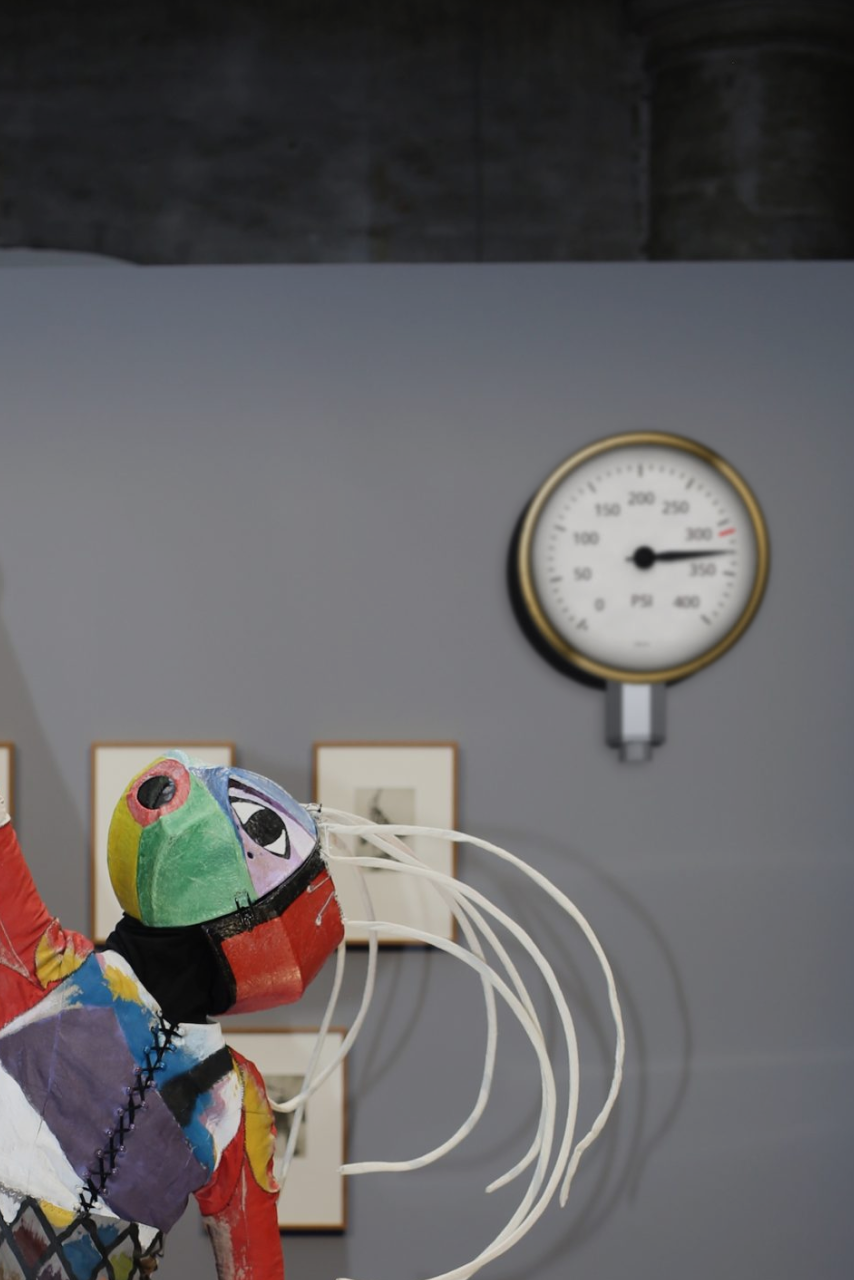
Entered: 330; psi
